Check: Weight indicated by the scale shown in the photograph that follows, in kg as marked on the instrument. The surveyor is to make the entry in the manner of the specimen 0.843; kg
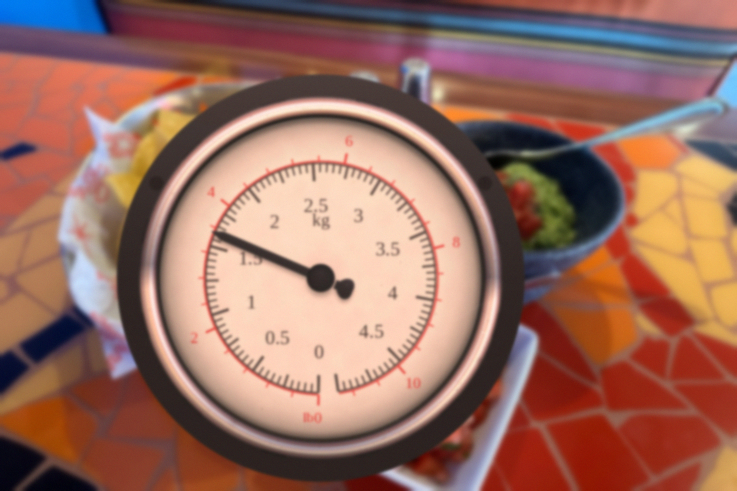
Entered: 1.6; kg
